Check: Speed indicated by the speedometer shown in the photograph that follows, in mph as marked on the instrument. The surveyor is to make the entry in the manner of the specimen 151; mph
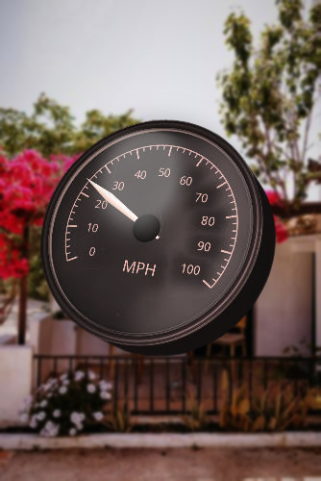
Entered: 24; mph
